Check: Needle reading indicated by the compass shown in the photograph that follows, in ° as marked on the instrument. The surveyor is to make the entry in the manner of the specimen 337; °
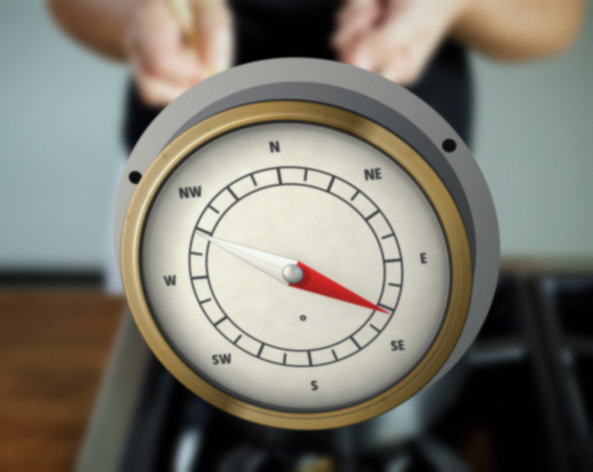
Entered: 120; °
